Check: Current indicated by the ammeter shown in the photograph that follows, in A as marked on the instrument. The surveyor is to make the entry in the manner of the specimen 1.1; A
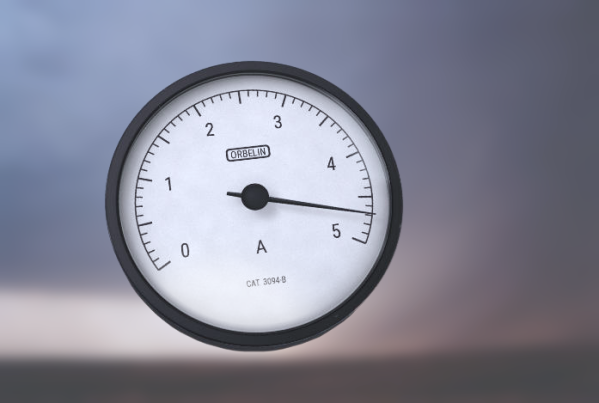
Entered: 4.7; A
